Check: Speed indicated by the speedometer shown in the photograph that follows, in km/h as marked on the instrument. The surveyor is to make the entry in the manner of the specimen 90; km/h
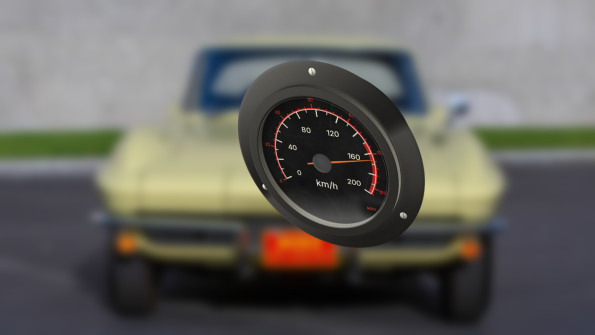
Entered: 165; km/h
